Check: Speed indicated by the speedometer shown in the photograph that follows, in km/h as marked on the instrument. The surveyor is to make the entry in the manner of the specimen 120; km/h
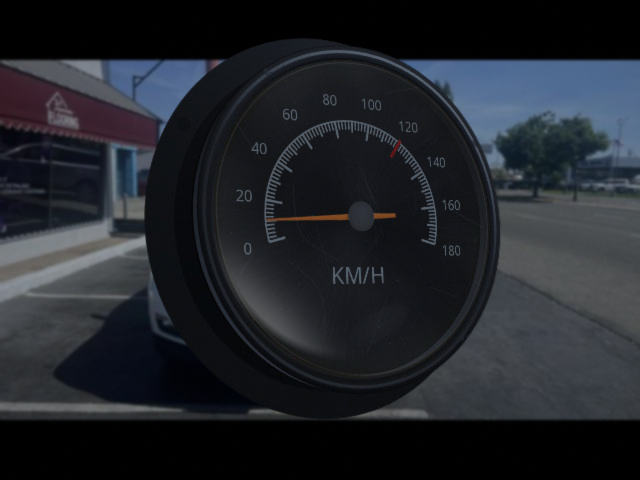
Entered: 10; km/h
